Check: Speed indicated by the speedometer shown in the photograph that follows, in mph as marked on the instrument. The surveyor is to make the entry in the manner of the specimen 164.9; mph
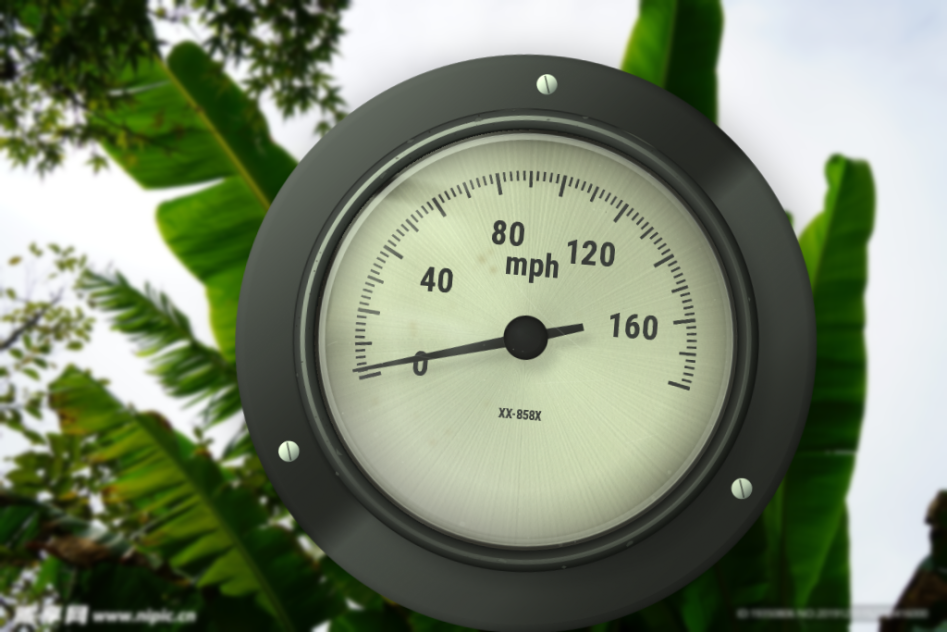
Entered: 2; mph
